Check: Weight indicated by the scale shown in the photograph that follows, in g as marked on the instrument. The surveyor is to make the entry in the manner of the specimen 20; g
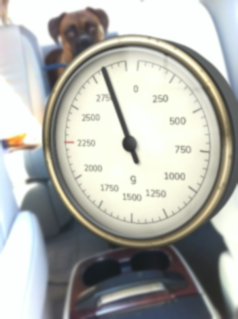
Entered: 2850; g
